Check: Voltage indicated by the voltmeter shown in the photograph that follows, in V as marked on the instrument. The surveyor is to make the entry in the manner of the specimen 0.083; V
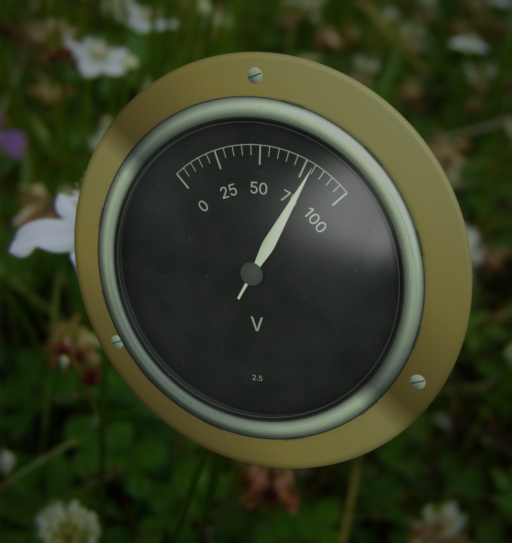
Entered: 80; V
